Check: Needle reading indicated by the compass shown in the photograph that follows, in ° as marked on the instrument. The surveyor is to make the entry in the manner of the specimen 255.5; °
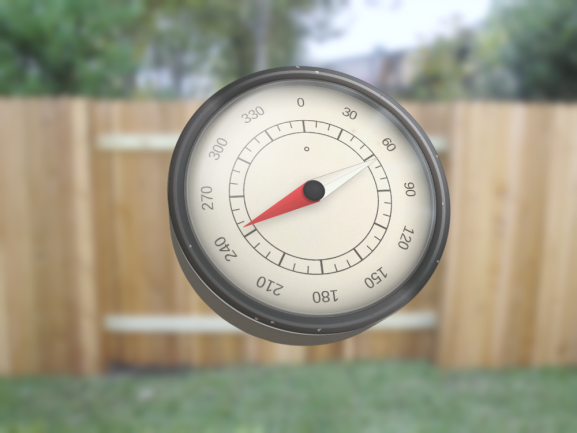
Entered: 245; °
